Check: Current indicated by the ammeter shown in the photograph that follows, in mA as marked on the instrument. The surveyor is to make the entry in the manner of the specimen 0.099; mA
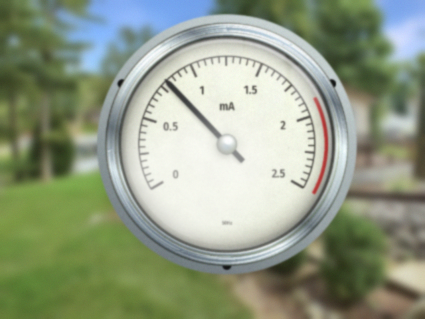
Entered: 0.8; mA
